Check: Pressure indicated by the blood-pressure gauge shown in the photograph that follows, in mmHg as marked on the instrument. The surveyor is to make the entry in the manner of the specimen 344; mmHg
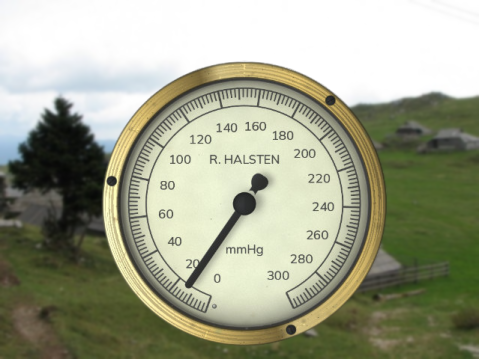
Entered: 14; mmHg
